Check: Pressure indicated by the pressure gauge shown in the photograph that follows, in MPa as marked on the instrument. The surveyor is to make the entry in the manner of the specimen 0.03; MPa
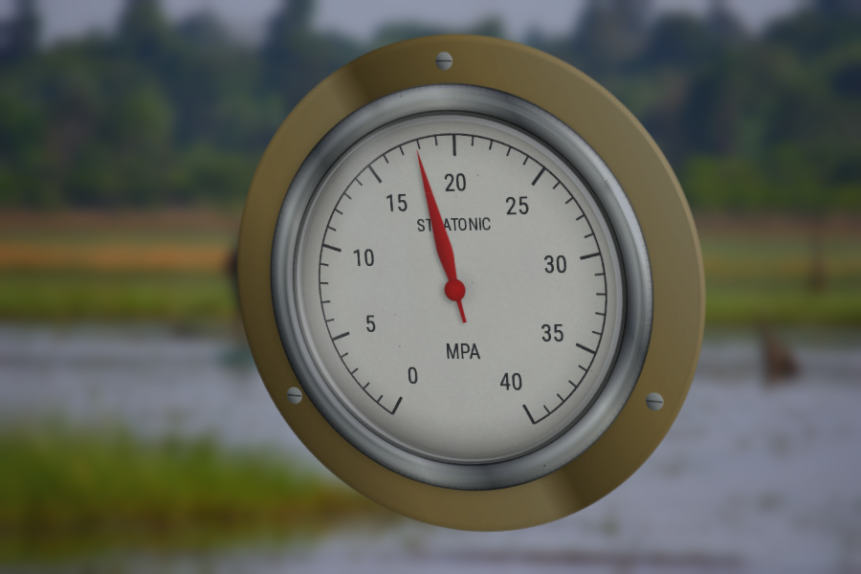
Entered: 18; MPa
